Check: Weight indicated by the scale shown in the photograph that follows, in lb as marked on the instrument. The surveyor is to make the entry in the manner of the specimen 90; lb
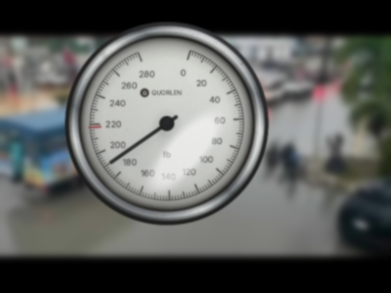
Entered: 190; lb
